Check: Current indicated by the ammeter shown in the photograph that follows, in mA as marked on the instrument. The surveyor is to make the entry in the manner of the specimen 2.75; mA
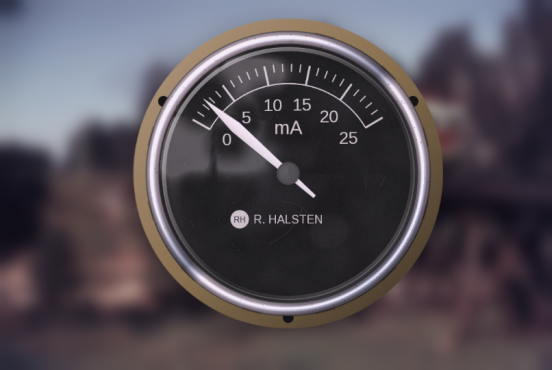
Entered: 2.5; mA
